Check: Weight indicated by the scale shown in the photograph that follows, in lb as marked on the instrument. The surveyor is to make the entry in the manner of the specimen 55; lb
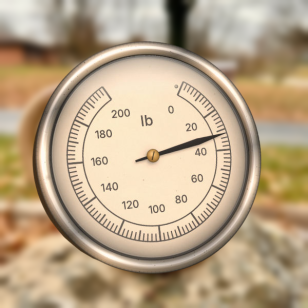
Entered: 32; lb
